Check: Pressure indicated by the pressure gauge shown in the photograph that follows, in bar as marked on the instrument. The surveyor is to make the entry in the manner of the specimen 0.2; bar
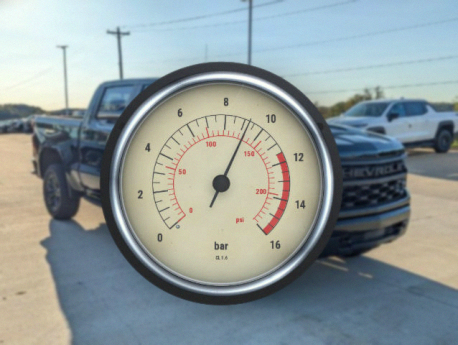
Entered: 9.25; bar
